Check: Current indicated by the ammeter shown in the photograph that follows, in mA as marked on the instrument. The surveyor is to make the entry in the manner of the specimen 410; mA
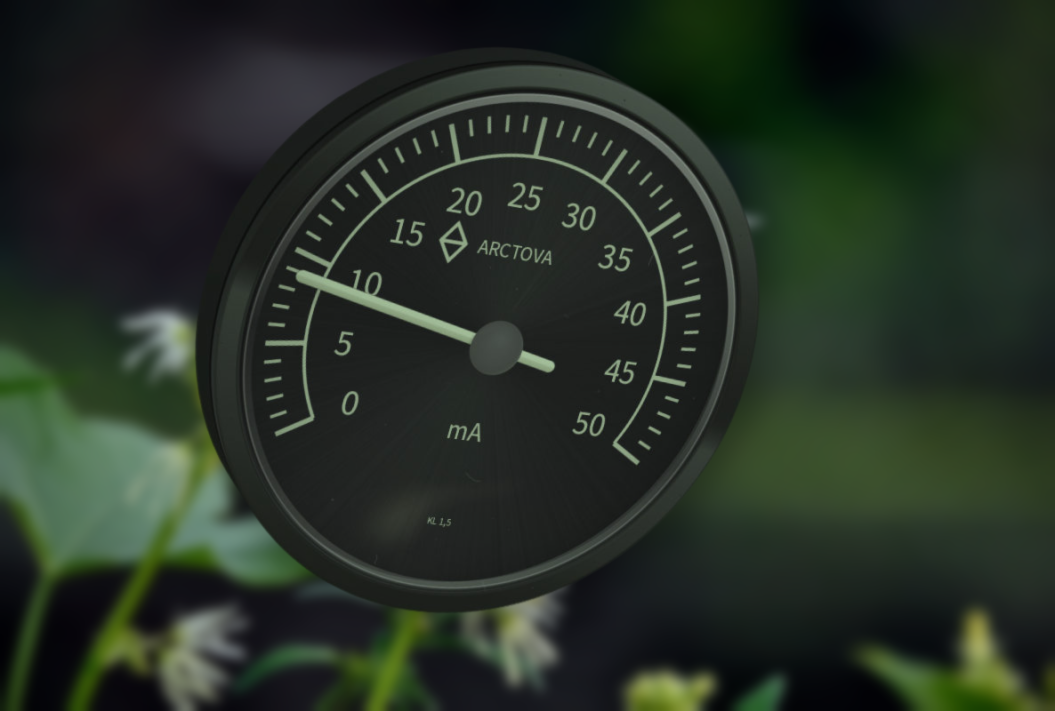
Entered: 9; mA
